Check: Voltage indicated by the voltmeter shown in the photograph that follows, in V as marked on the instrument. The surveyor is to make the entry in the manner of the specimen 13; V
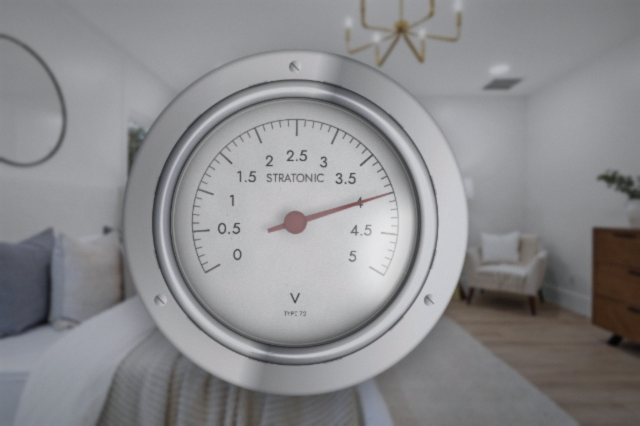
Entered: 4; V
